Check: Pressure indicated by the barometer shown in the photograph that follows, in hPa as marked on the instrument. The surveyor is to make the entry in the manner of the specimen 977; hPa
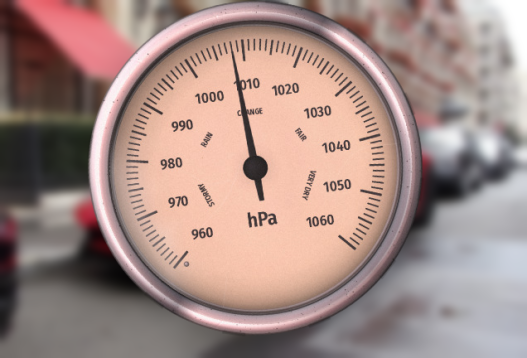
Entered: 1008; hPa
